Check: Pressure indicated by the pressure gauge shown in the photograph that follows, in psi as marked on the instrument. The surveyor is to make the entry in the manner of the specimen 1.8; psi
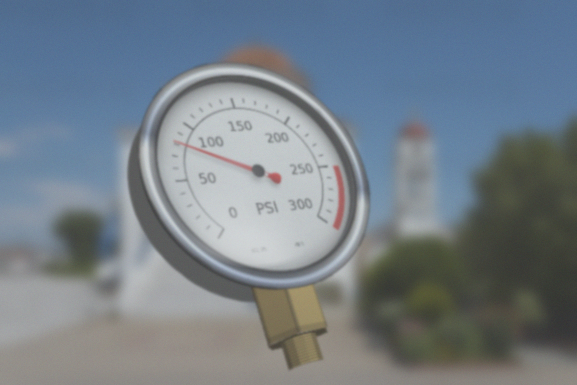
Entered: 80; psi
